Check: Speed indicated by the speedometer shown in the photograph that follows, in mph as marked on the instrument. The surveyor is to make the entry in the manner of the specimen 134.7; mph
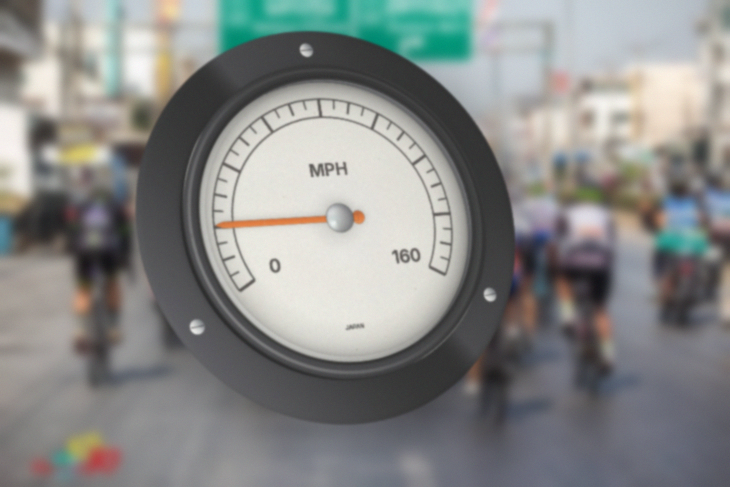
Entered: 20; mph
